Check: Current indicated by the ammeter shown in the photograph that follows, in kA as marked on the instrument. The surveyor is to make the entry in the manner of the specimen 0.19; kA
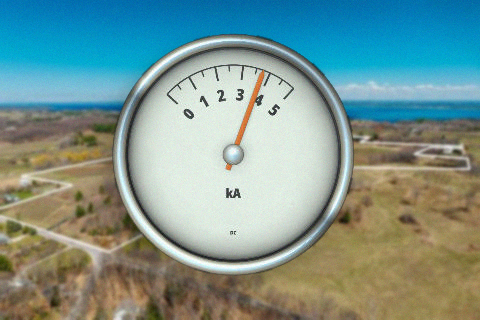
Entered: 3.75; kA
